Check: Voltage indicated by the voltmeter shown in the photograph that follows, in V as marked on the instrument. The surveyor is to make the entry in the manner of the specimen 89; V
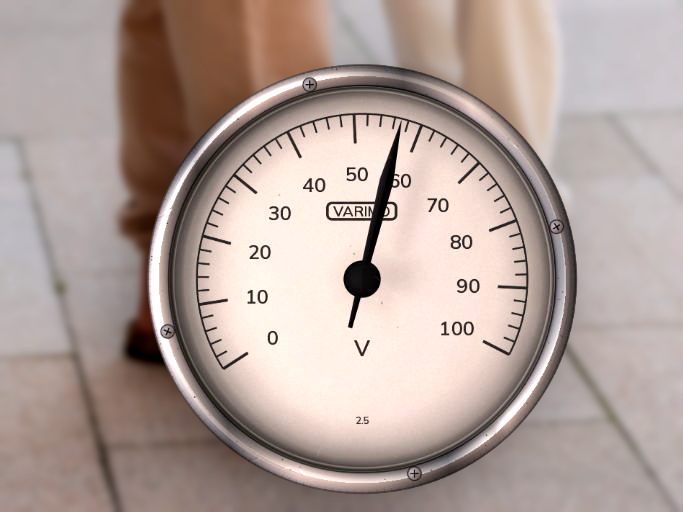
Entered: 57; V
